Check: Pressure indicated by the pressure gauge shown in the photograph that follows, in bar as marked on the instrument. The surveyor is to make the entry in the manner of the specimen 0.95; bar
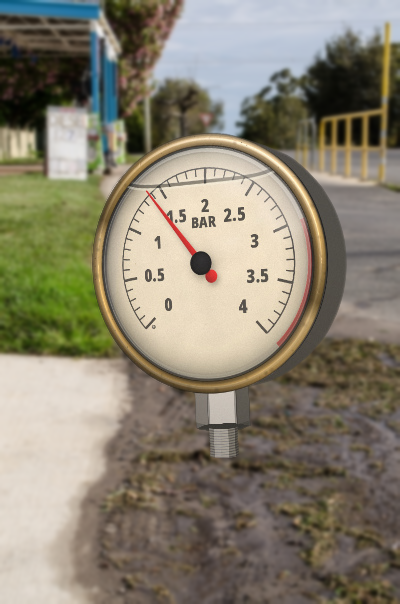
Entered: 1.4; bar
